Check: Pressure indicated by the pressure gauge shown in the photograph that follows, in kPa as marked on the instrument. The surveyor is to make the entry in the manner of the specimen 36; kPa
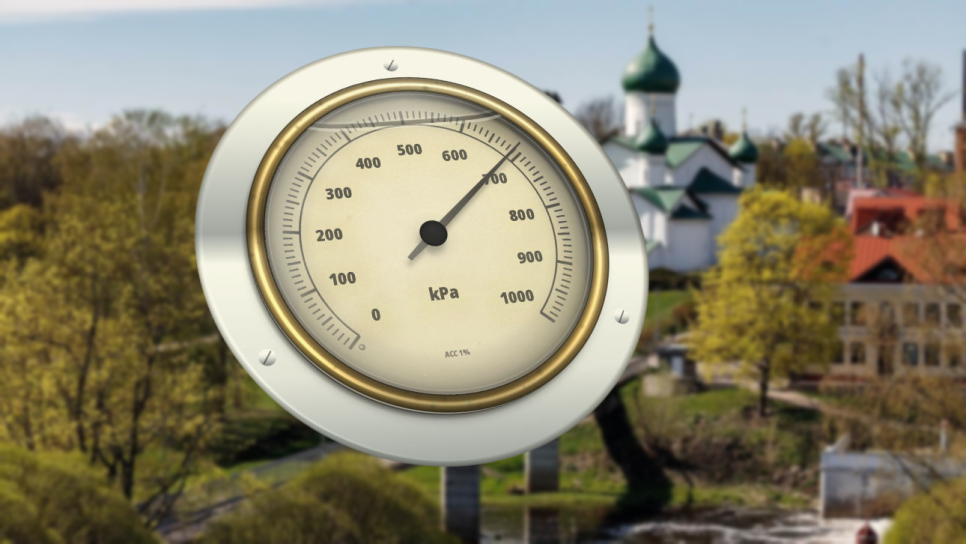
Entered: 690; kPa
